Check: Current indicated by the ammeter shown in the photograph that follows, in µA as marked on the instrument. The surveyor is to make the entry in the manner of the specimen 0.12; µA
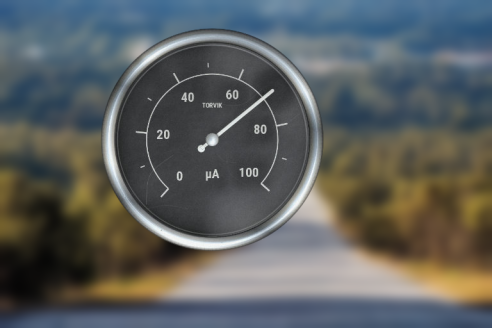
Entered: 70; µA
